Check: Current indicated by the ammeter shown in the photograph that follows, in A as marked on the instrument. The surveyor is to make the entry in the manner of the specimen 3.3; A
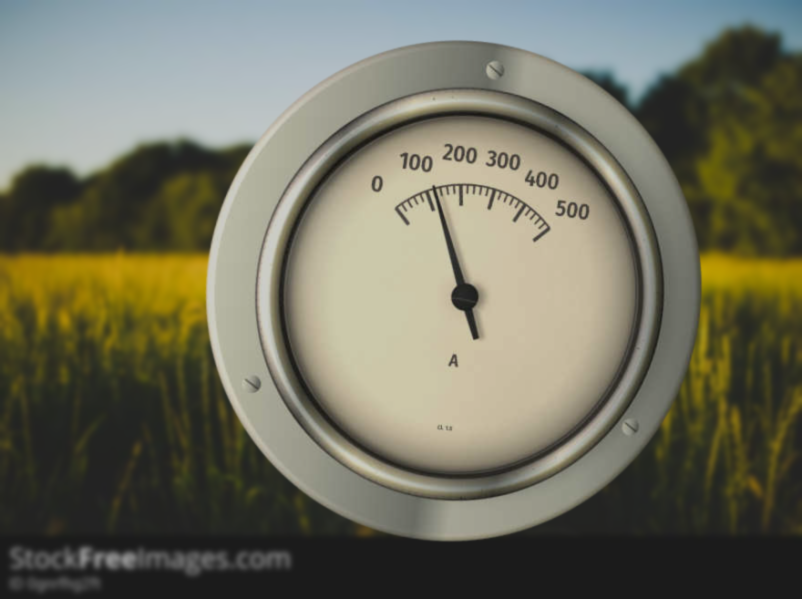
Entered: 120; A
